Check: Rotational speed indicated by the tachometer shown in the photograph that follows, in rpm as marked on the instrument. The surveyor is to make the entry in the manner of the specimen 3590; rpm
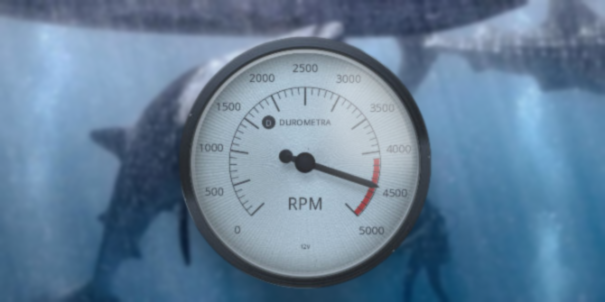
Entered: 4500; rpm
